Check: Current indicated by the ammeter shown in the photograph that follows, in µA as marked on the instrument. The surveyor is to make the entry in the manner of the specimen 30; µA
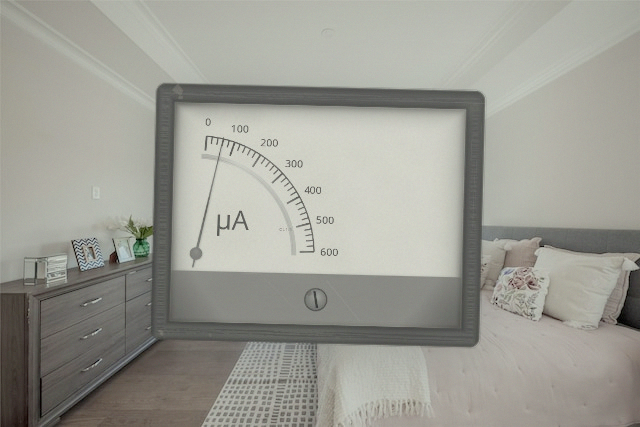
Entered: 60; µA
